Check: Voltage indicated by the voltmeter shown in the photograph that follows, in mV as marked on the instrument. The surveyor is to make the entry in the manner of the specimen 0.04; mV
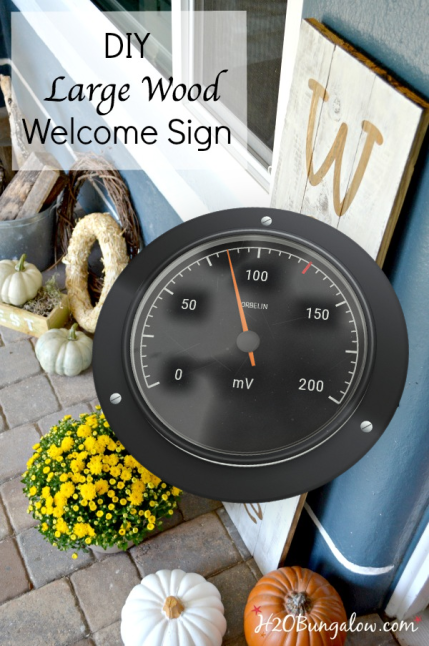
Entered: 85; mV
